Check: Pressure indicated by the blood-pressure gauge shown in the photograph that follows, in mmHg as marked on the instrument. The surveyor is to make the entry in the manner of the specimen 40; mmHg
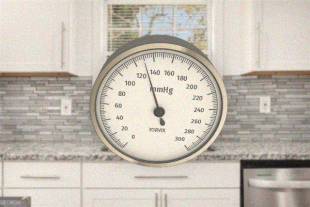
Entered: 130; mmHg
